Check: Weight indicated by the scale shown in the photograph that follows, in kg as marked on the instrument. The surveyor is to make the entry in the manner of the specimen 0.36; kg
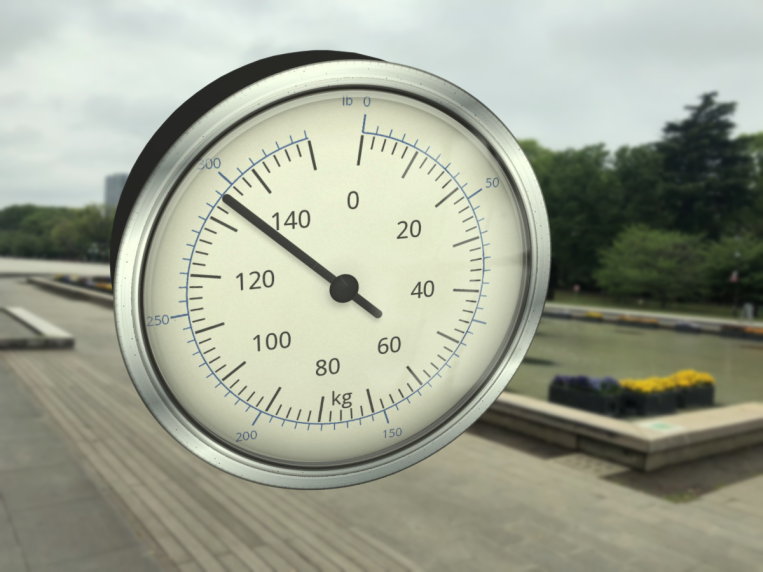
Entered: 134; kg
